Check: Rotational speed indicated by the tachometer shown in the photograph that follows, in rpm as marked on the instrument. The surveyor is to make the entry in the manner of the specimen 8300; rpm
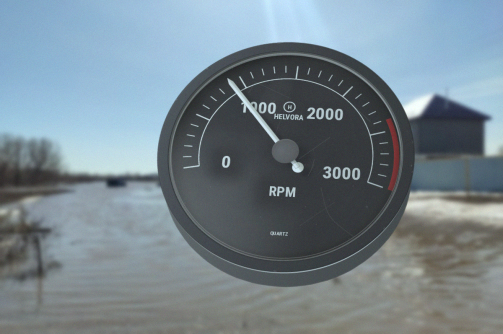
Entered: 900; rpm
